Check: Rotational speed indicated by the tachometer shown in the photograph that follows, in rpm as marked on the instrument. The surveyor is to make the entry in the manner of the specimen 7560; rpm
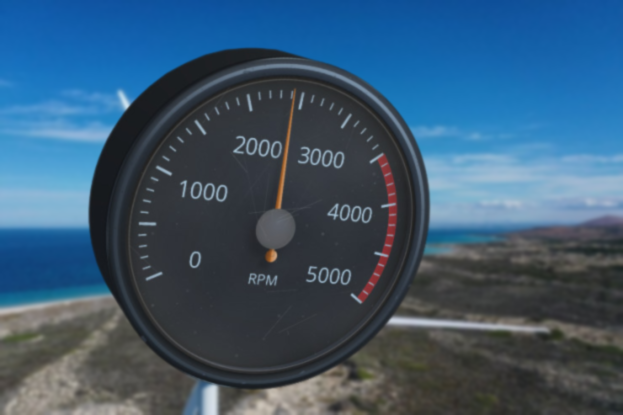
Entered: 2400; rpm
